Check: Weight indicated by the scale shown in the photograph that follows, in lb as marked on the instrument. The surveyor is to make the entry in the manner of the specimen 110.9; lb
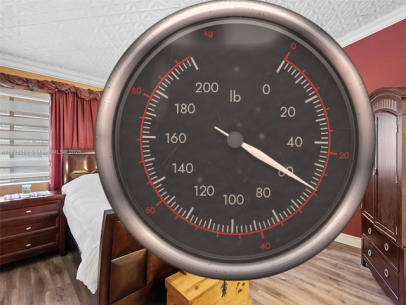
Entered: 60; lb
